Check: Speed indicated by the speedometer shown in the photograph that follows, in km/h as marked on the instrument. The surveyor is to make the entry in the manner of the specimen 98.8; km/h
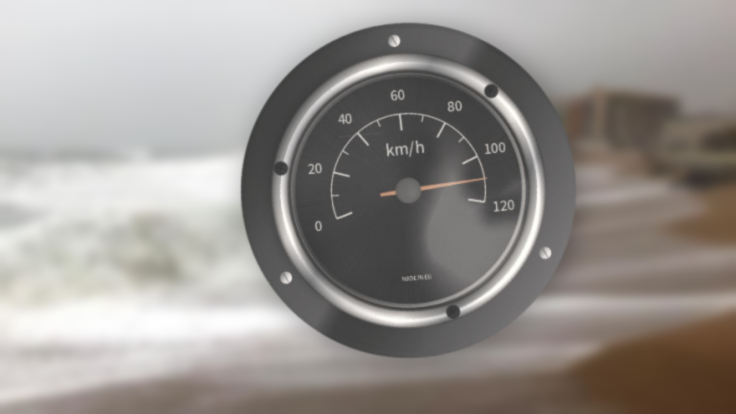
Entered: 110; km/h
